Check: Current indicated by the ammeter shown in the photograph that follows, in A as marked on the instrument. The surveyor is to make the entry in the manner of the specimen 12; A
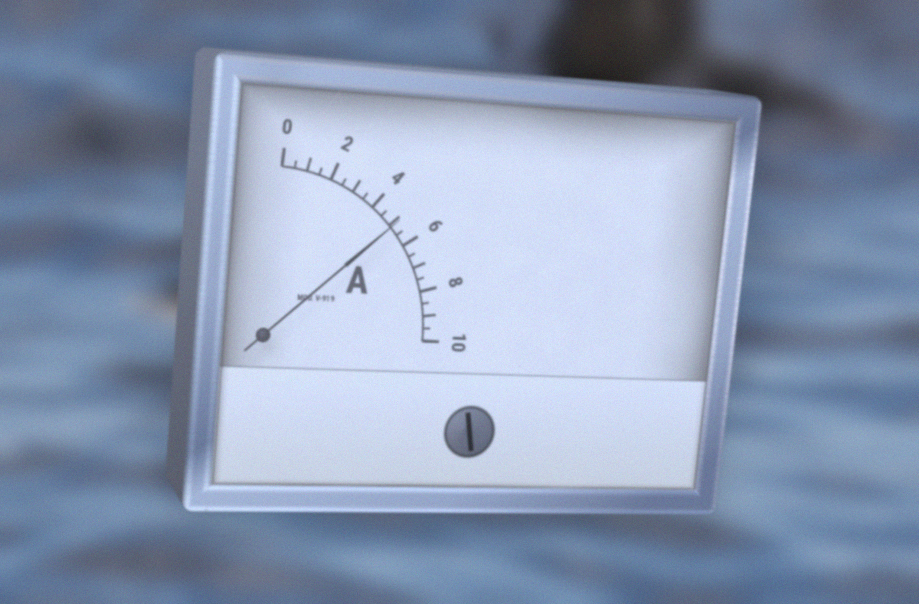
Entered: 5; A
